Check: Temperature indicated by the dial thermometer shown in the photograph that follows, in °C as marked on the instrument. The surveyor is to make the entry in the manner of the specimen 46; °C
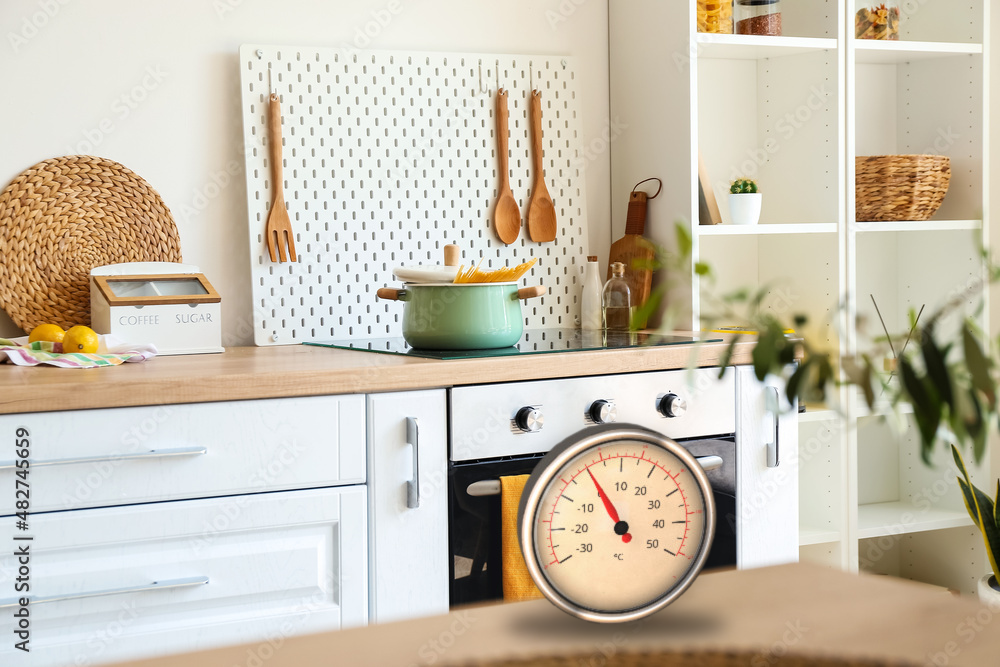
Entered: 0; °C
